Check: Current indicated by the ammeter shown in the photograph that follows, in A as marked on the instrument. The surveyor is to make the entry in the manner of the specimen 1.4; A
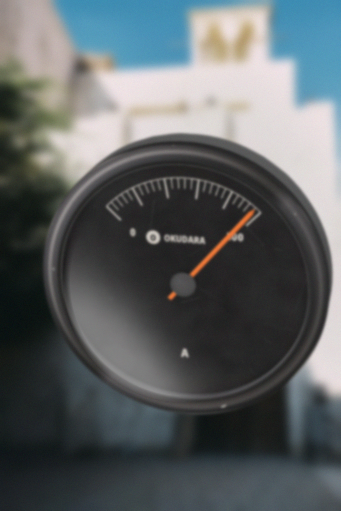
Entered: 480; A
